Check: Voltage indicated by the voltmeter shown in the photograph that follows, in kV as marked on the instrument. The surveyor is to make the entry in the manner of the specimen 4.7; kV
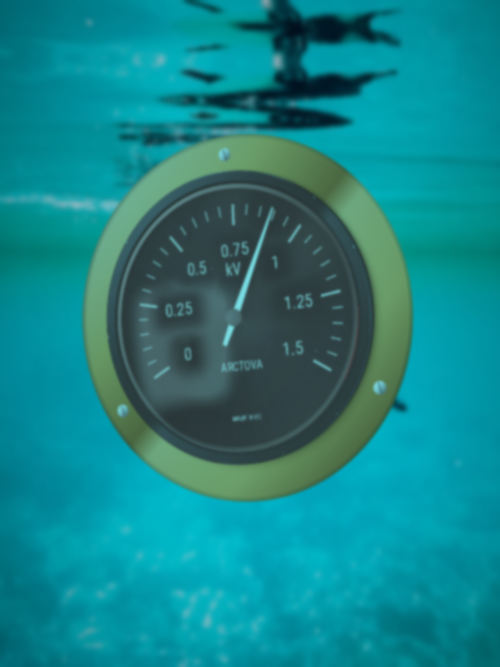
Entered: 0.9; kV
